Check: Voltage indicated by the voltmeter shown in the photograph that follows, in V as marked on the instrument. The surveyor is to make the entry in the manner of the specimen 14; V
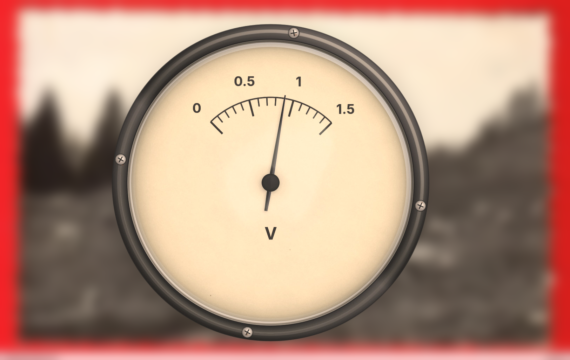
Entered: 0.9; V
